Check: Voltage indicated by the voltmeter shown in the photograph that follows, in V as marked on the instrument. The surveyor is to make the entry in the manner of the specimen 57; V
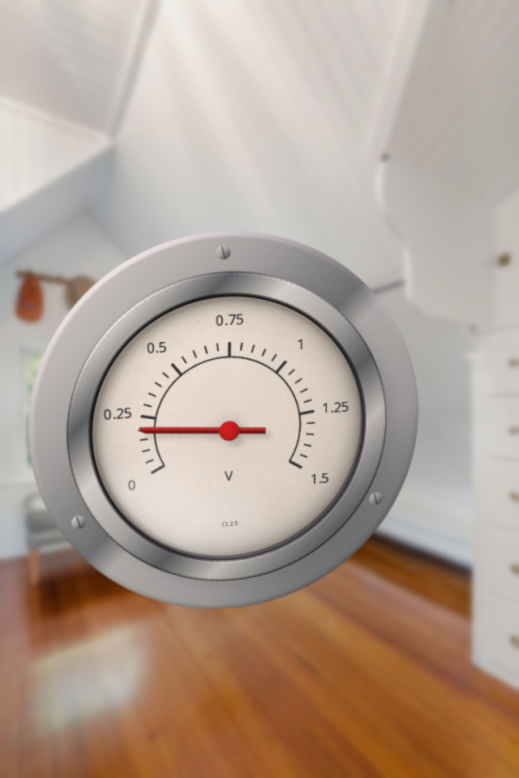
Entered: 0.2; V
